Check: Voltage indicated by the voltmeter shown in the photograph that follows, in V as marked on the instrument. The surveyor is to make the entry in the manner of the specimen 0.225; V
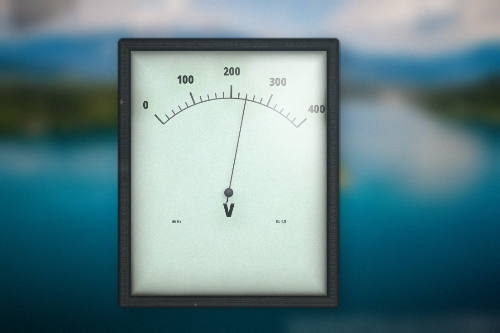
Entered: 240; V
